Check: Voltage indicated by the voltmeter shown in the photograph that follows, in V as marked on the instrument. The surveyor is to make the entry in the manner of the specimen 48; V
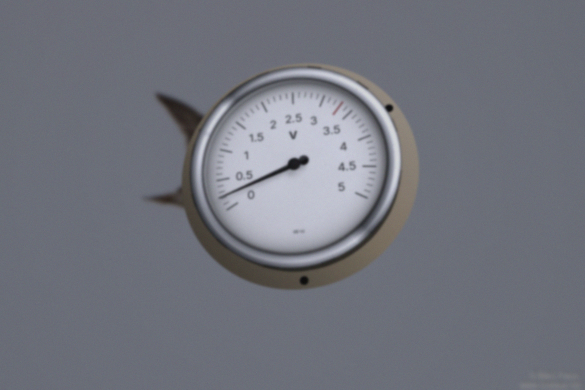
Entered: 0.2; V
